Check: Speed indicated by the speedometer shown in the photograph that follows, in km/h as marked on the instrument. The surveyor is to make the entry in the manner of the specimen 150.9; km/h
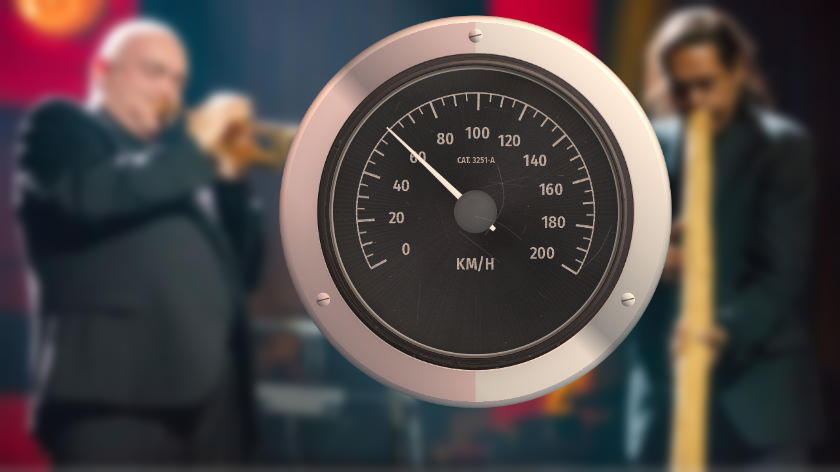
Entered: 60; km/h
